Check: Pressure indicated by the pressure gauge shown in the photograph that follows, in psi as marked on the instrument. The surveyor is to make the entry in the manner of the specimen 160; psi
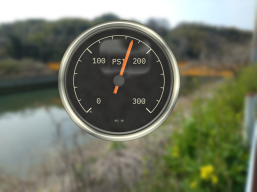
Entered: 170; psi
